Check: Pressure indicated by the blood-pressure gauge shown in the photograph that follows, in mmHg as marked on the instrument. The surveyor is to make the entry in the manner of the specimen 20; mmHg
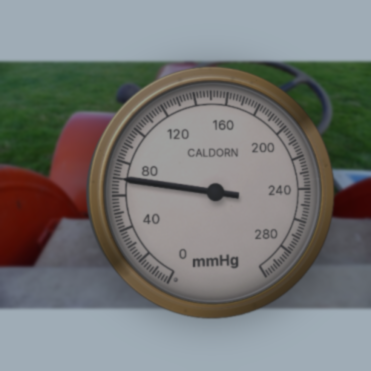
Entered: 70; mmHg
